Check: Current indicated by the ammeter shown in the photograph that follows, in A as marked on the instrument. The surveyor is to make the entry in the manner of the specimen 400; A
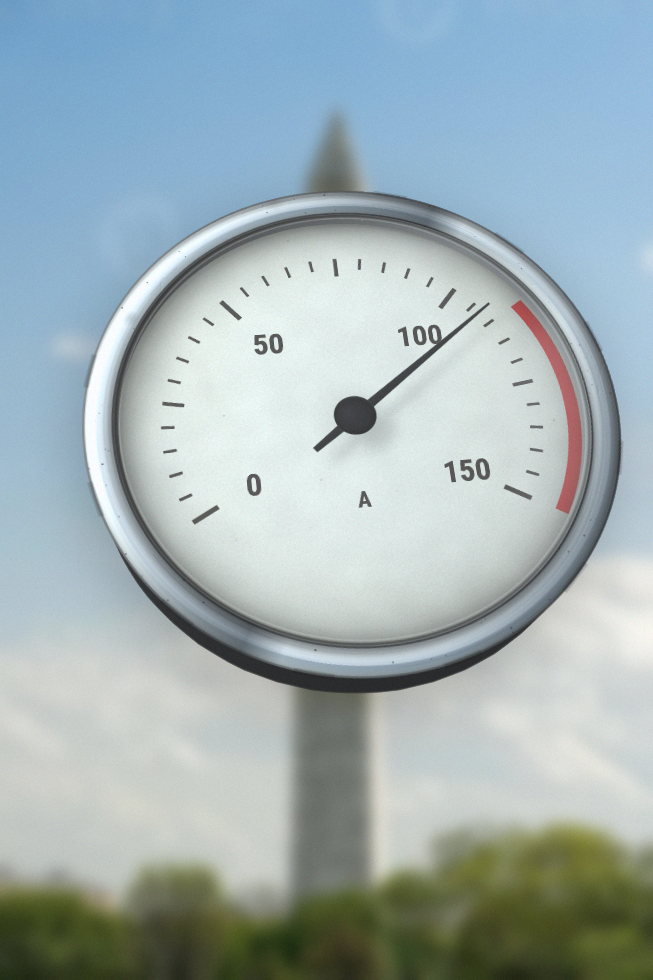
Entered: 107.5; A
